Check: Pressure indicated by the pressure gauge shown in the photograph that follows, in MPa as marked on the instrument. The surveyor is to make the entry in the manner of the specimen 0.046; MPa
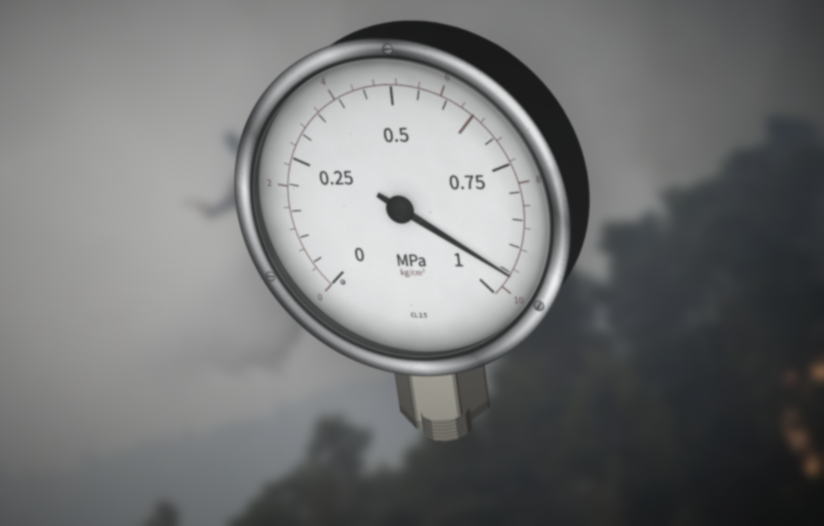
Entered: 0.95; MPa
